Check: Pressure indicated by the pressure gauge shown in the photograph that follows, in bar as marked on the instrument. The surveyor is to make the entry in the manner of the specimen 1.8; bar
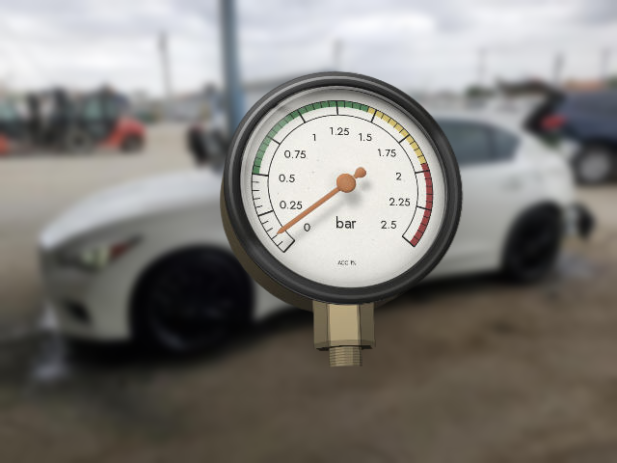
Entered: 0.1; bar
